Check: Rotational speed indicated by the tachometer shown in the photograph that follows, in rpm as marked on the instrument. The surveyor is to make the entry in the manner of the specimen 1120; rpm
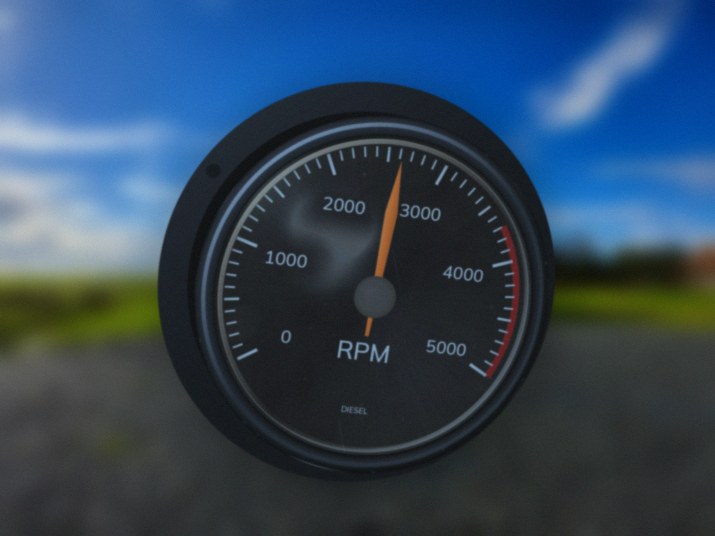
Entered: 2600; rpm
